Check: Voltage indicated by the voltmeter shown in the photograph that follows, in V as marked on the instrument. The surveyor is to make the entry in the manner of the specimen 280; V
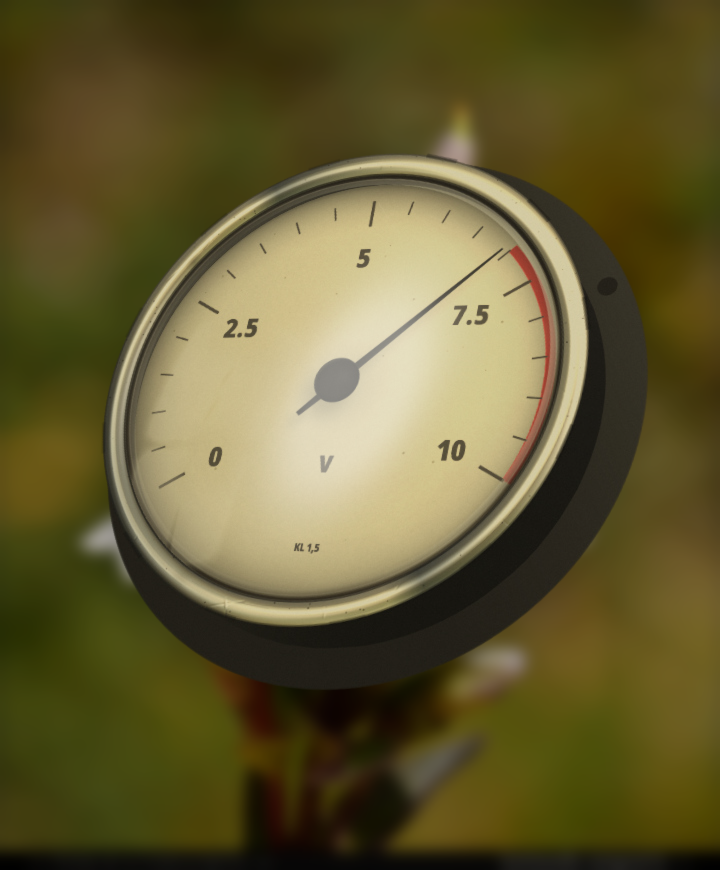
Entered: 7; V
